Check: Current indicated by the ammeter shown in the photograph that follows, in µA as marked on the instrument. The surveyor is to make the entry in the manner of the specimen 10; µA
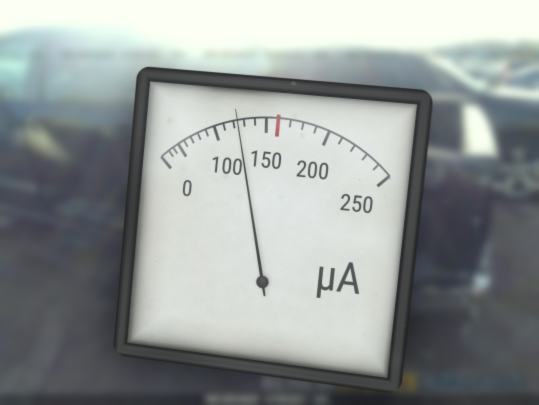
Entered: 125; µA
